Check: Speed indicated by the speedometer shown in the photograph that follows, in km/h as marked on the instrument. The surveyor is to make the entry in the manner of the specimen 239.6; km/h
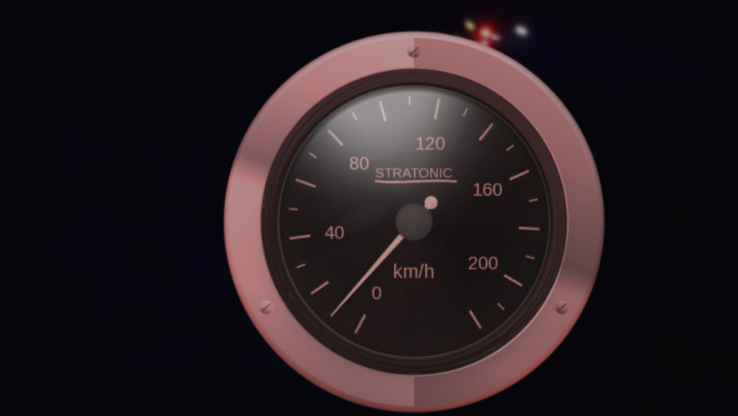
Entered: 10; km/h
